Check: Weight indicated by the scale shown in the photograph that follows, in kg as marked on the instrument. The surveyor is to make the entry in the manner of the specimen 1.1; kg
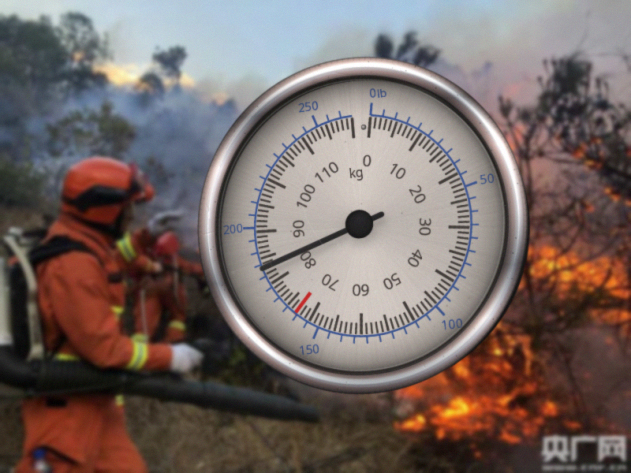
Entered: 83; kg
